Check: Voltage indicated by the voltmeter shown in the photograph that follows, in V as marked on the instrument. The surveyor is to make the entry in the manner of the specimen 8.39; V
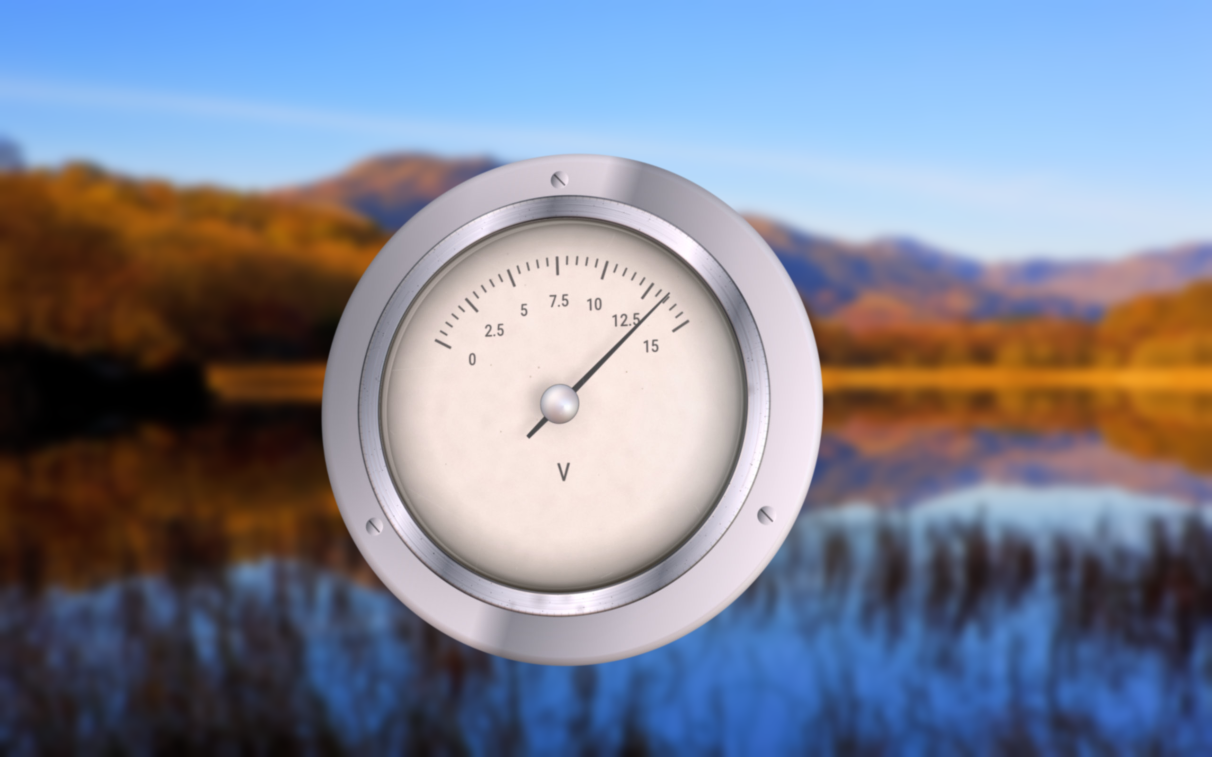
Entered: 13.5; V
